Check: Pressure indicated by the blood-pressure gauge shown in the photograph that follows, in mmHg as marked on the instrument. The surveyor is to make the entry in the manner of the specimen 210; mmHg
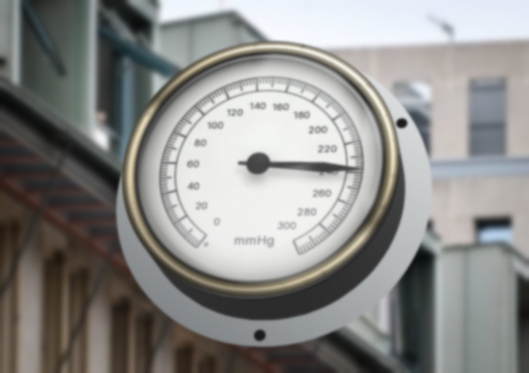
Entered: 240; mmHg
